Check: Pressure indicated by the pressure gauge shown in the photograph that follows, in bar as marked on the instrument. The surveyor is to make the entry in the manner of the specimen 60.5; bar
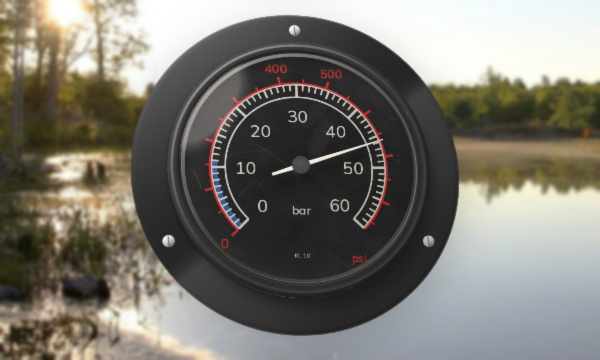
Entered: 46; bar
